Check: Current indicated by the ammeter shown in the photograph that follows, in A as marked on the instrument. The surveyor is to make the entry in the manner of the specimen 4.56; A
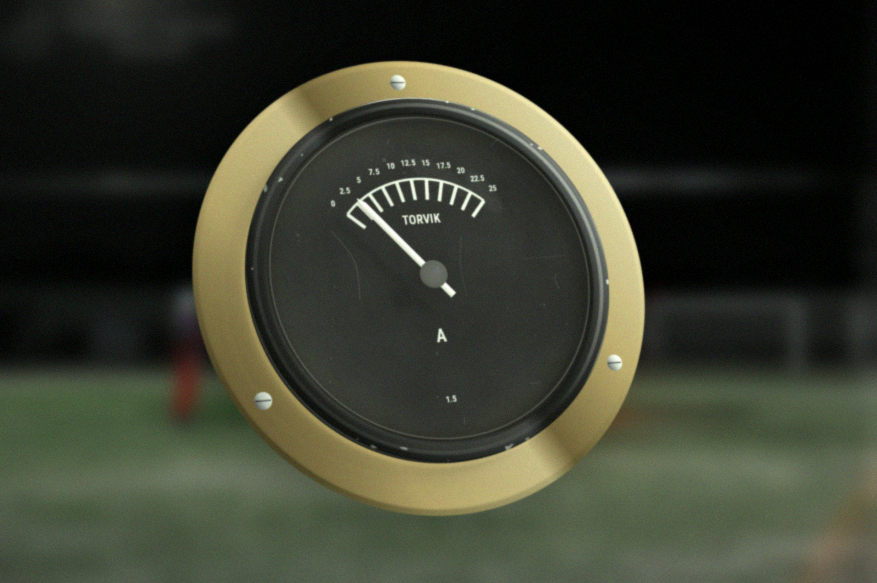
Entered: 2.5; A
